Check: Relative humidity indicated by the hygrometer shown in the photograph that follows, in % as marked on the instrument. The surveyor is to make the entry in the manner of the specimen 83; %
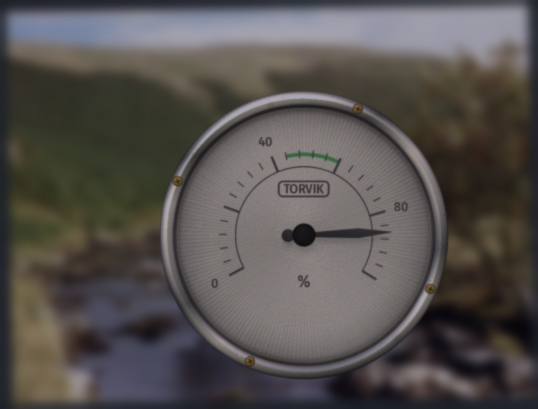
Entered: 86; %
